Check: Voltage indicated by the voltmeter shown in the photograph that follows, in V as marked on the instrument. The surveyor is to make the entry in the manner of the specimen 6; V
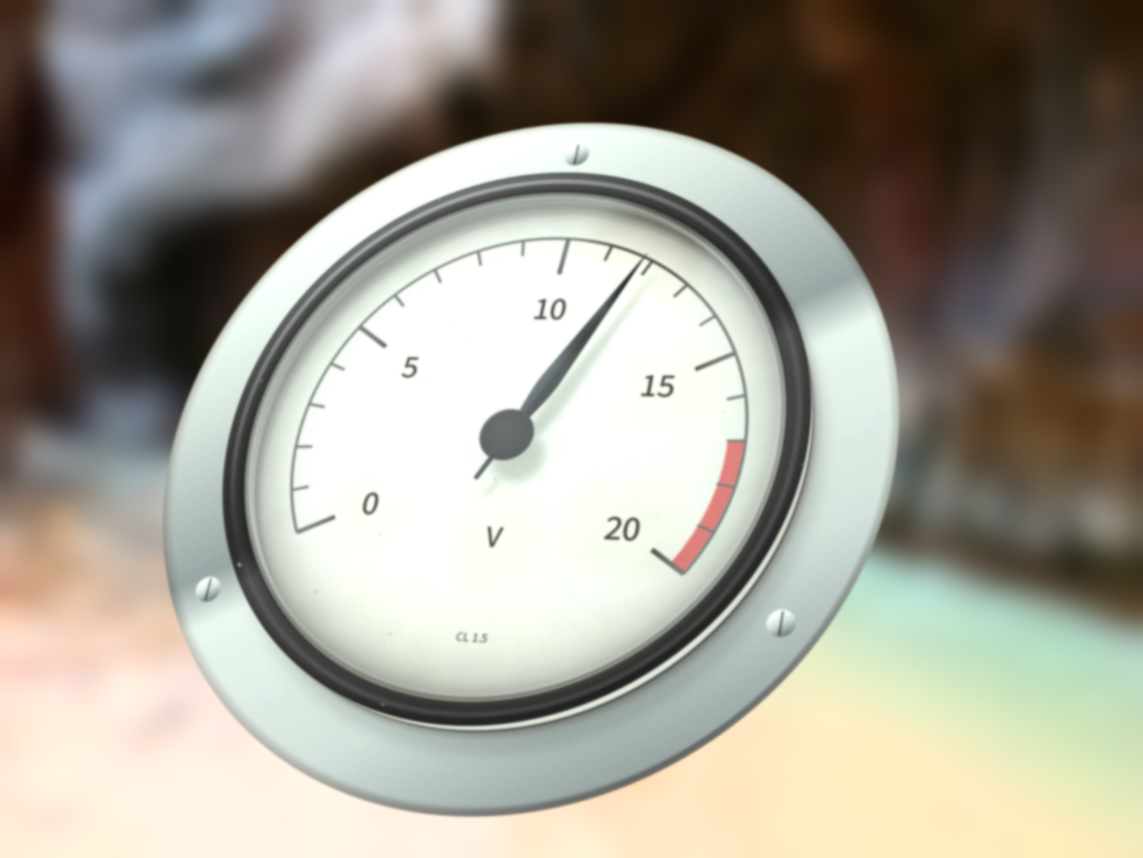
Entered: 12; V
